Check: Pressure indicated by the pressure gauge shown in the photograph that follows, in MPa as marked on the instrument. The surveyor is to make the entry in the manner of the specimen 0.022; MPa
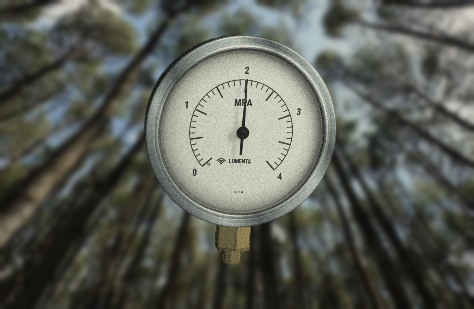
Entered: 2; MPa
